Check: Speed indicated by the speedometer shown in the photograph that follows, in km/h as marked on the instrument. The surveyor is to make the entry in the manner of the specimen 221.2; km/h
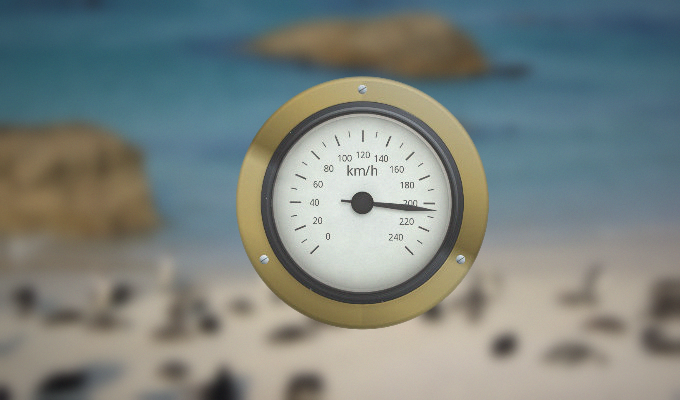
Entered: 205; km/h
